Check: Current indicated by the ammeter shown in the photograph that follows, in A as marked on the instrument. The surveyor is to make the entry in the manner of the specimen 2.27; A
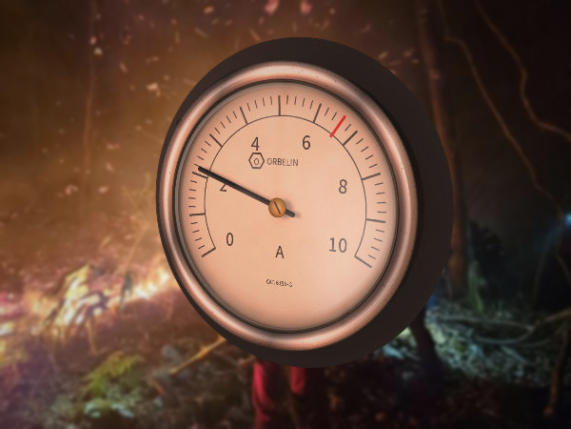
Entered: 2.2; A
